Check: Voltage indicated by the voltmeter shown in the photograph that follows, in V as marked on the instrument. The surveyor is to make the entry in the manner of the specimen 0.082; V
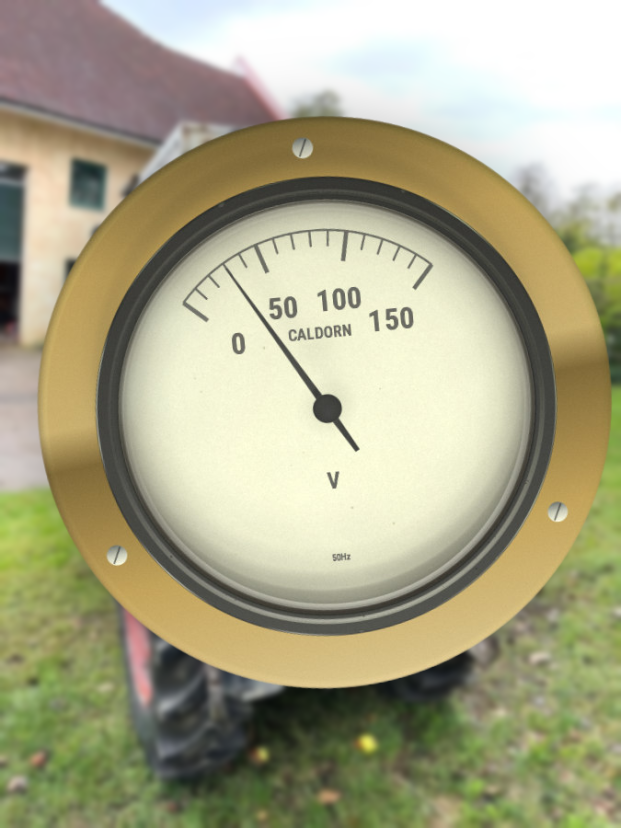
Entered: 30; V
